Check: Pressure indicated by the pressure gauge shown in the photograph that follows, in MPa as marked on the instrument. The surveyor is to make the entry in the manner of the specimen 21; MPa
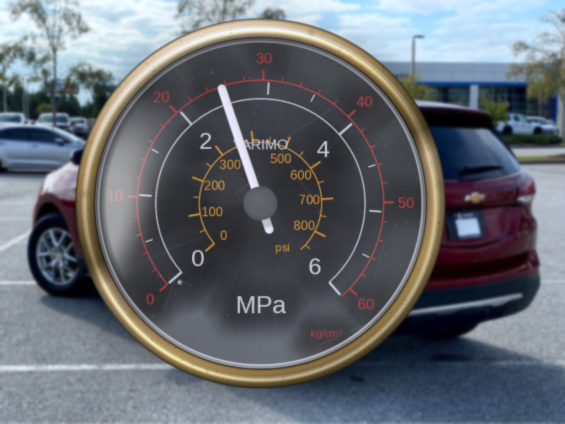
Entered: 2.5; MPa
